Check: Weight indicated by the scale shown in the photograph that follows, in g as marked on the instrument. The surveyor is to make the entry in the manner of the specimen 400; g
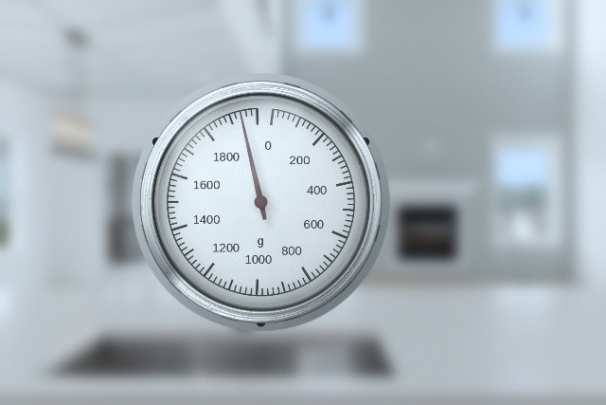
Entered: 1940; g
